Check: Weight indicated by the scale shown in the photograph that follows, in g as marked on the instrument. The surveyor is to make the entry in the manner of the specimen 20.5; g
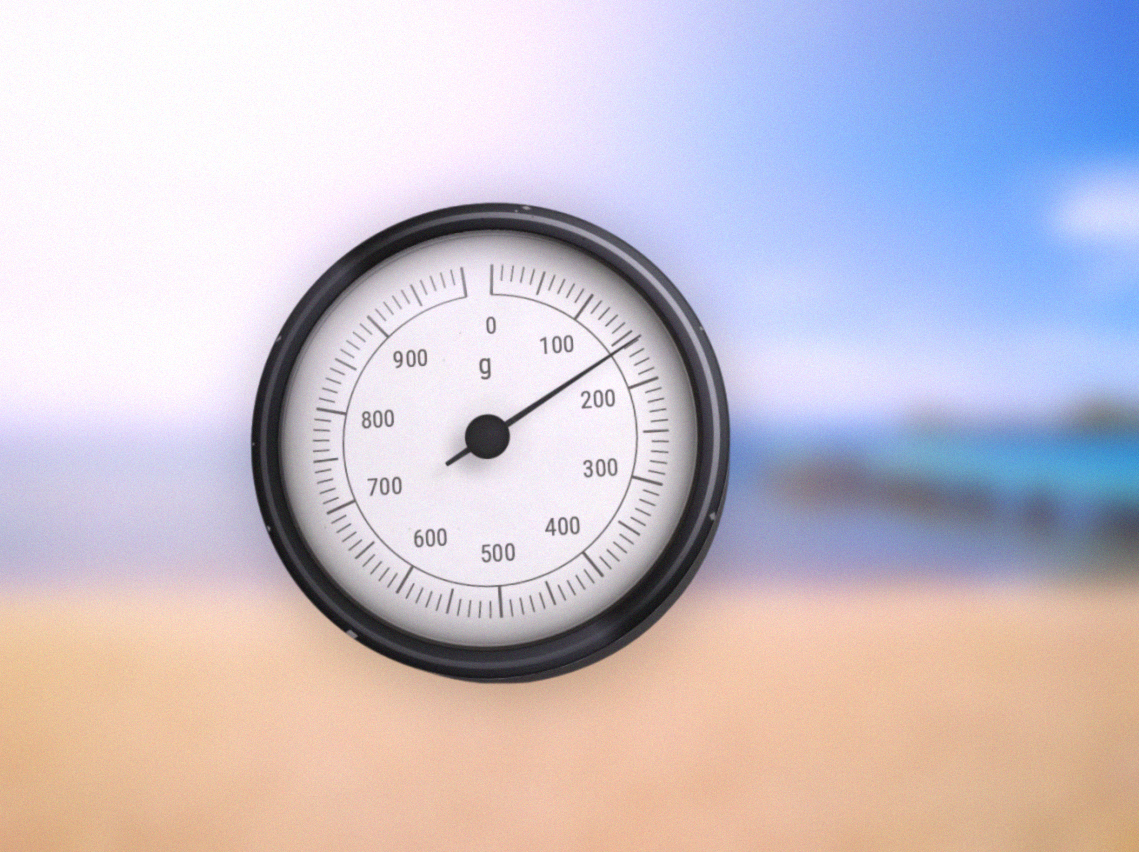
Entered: 160; g
